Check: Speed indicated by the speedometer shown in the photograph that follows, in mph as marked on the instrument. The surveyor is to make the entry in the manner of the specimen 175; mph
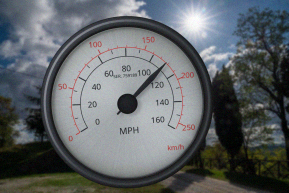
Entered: 110; mph
